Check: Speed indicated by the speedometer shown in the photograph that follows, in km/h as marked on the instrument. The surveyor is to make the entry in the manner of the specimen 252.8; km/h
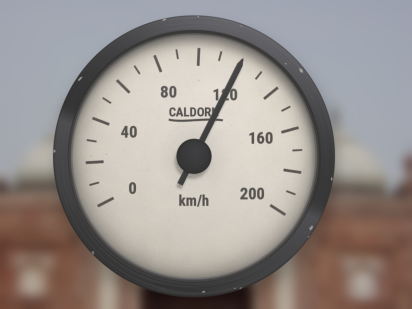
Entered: 120; km/h
